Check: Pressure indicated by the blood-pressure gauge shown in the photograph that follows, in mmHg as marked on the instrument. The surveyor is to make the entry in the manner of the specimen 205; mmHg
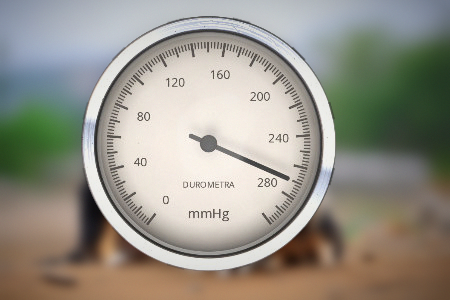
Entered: 270; mmHg
